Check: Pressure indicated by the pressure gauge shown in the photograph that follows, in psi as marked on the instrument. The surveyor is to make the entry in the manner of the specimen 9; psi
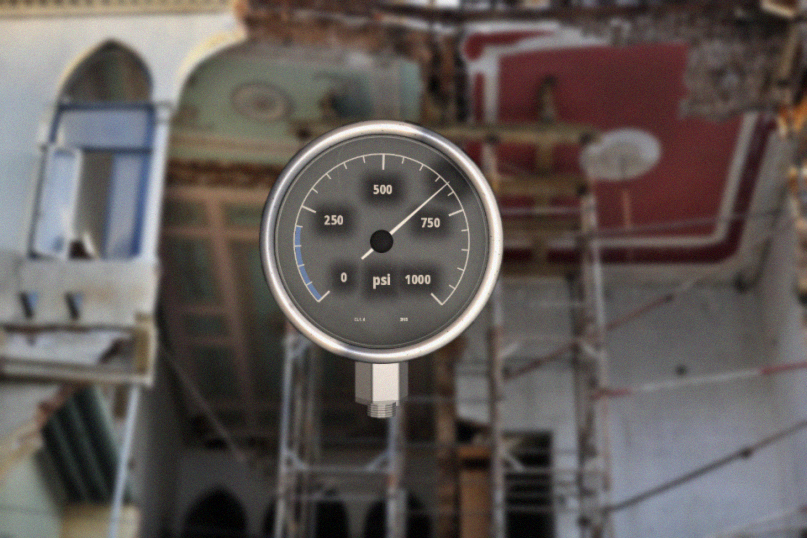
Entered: 675; psi
